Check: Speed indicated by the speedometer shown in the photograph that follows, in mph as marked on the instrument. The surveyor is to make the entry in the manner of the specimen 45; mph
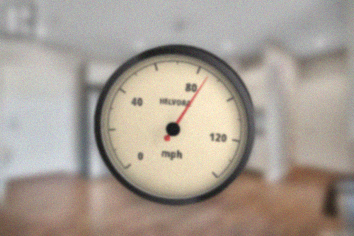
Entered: 85; mph
